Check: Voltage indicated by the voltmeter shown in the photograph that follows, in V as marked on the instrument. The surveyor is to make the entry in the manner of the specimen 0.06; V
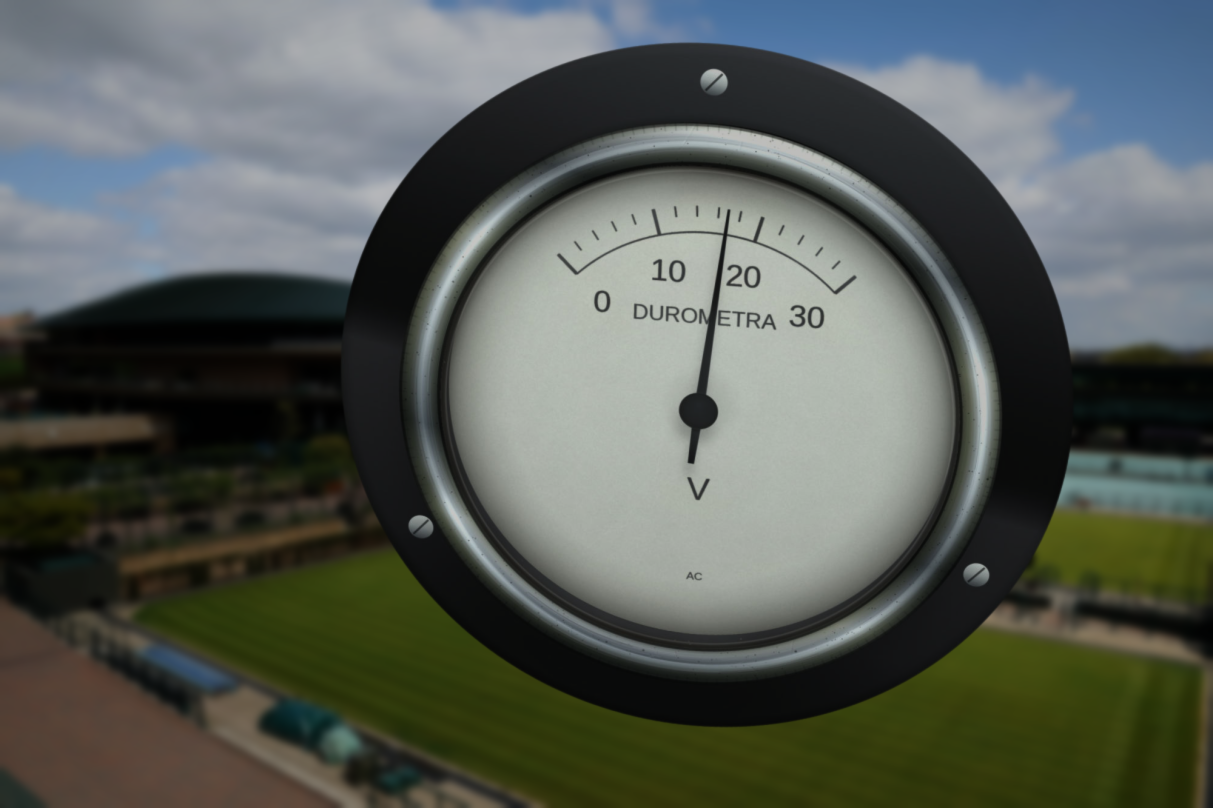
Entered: 17; V
